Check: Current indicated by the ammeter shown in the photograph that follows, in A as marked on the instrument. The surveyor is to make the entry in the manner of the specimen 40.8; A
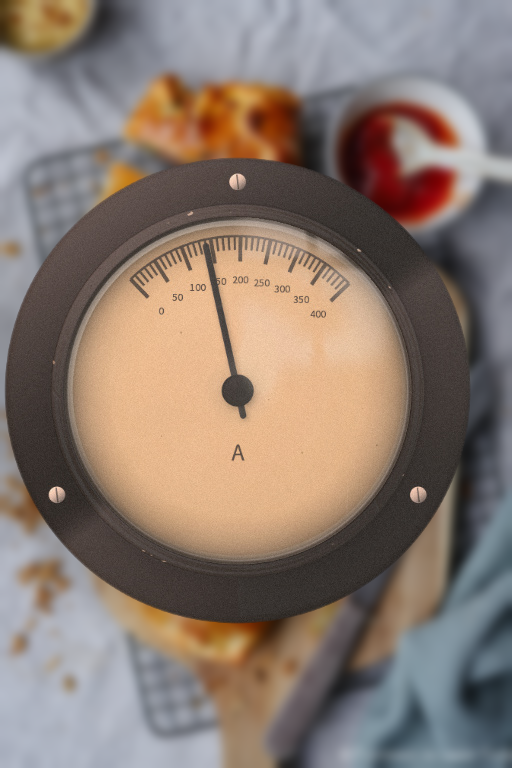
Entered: 140; A
